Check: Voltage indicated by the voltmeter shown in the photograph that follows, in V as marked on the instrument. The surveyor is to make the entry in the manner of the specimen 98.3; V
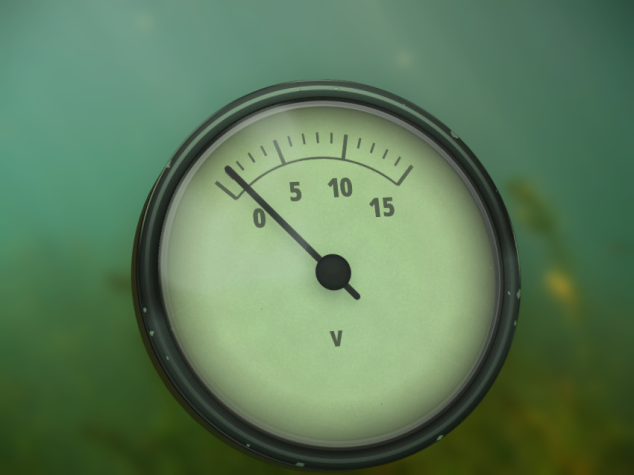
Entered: 1; V
